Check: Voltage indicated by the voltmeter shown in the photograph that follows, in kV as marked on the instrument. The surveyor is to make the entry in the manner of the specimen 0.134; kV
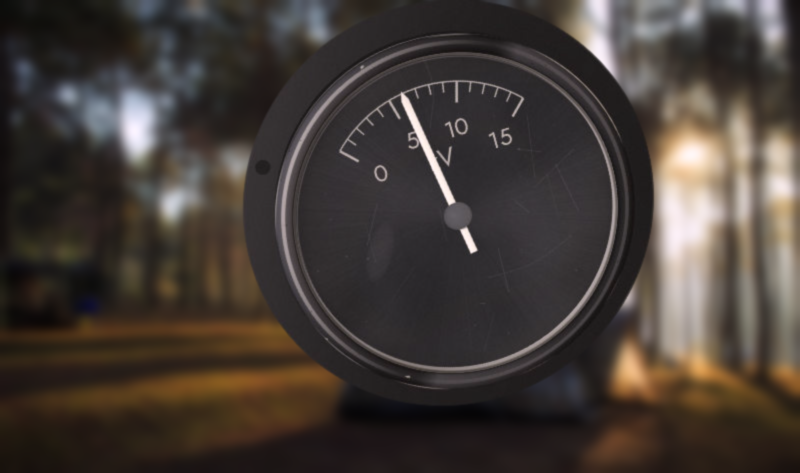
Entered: 6; kV
